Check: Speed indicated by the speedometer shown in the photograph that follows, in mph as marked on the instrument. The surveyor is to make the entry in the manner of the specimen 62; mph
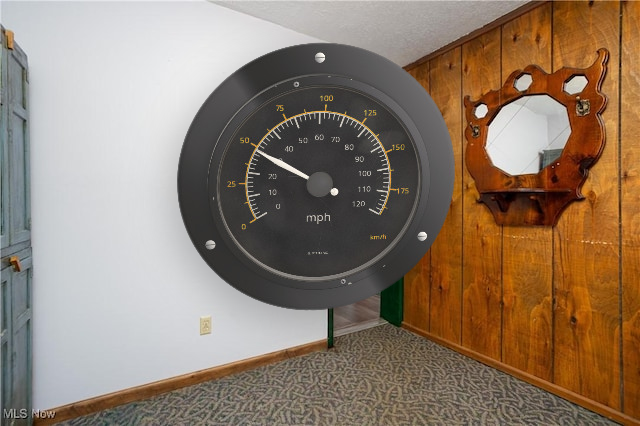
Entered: 30; mph
